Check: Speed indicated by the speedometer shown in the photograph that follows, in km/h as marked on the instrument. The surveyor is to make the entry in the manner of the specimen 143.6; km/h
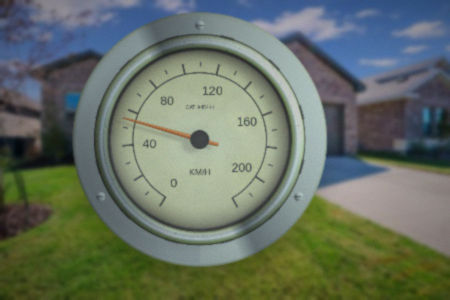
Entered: 55; km/h
